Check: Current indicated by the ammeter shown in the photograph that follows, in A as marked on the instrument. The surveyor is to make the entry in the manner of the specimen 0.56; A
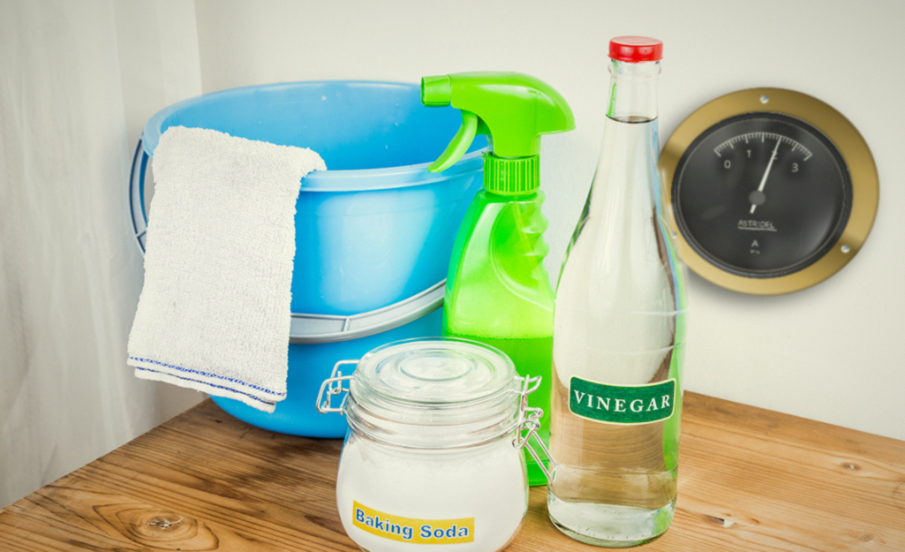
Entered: 2; A
